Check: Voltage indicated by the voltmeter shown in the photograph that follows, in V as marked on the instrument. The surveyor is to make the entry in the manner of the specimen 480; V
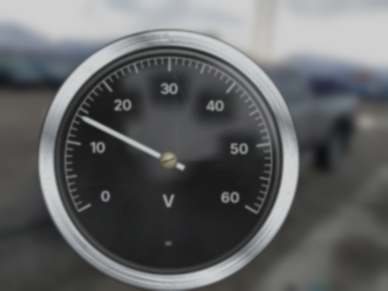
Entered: 14; V
